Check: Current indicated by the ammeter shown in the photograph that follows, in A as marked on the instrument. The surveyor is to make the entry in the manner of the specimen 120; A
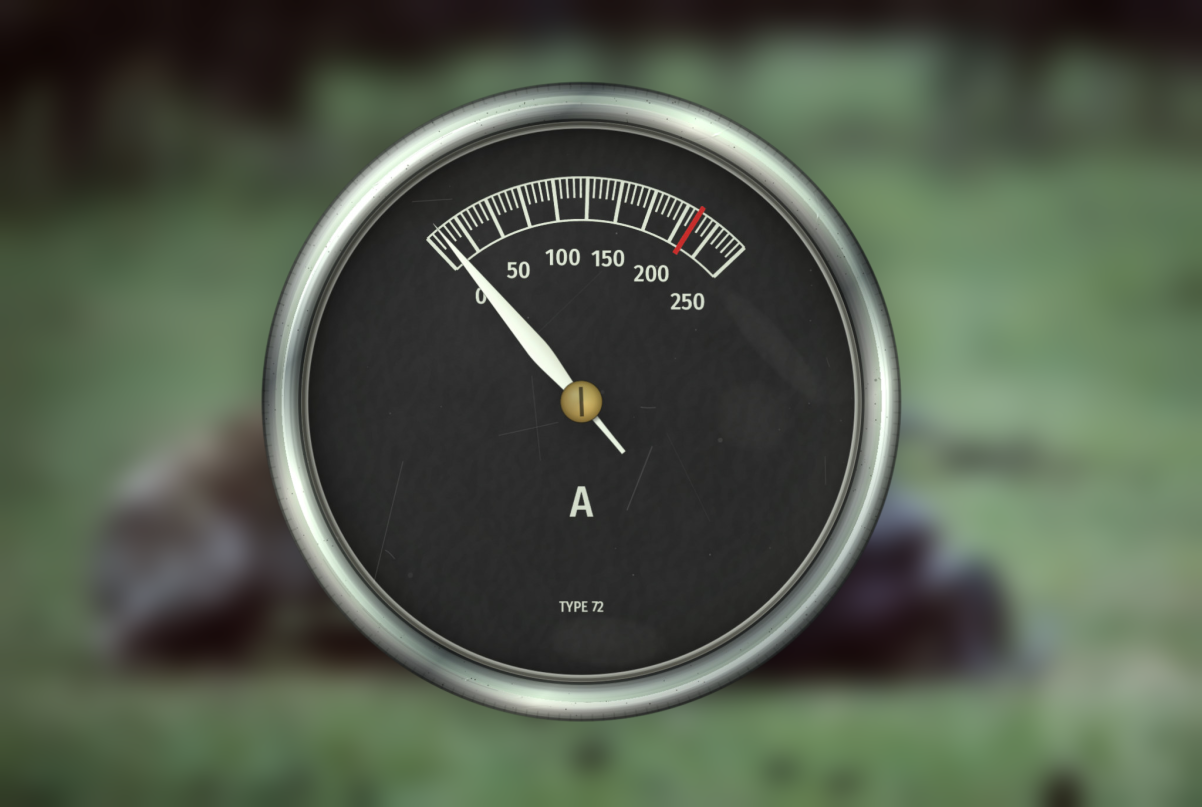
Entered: 10; A
